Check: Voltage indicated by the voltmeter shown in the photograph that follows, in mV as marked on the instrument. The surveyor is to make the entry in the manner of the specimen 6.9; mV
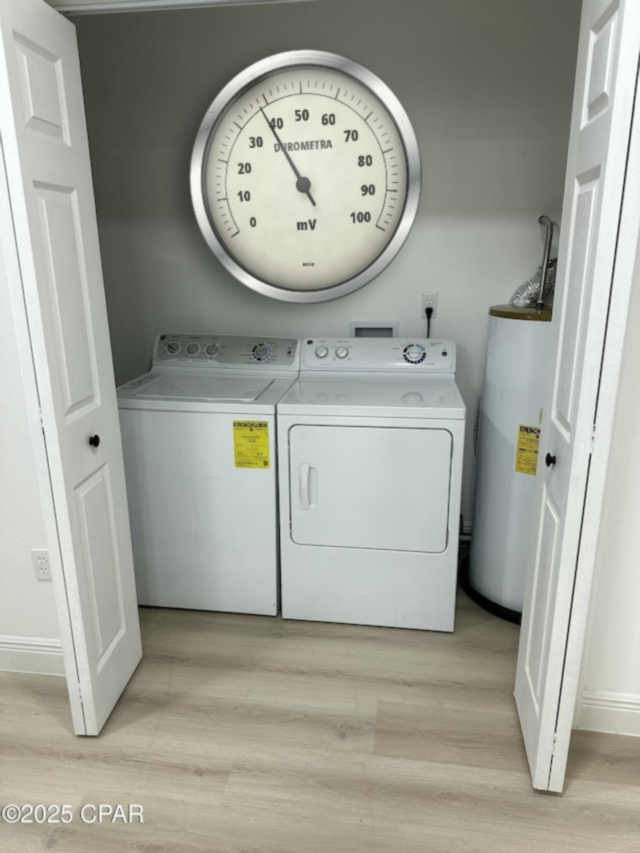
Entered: 38; mV
